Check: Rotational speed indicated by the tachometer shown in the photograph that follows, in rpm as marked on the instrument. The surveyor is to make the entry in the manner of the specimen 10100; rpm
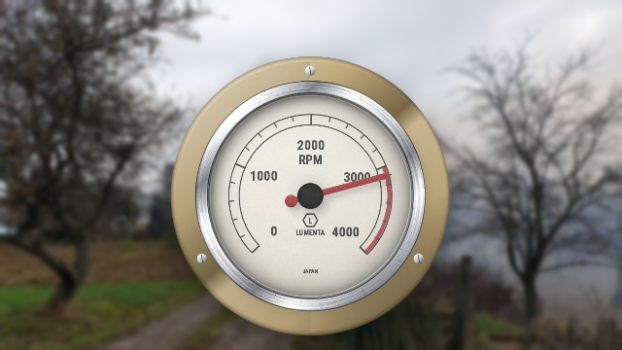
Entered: 3100; rpm
